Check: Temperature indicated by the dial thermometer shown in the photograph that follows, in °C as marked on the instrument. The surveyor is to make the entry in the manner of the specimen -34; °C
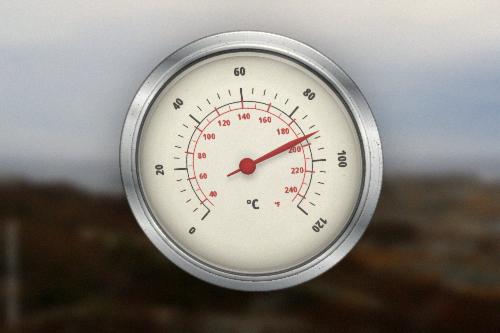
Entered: 90; °C
